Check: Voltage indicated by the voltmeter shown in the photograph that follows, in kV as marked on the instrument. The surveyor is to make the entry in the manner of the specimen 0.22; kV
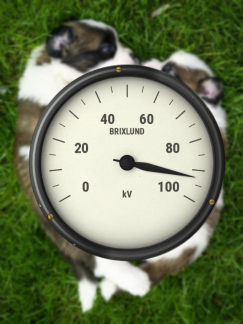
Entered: 92.5; kV
